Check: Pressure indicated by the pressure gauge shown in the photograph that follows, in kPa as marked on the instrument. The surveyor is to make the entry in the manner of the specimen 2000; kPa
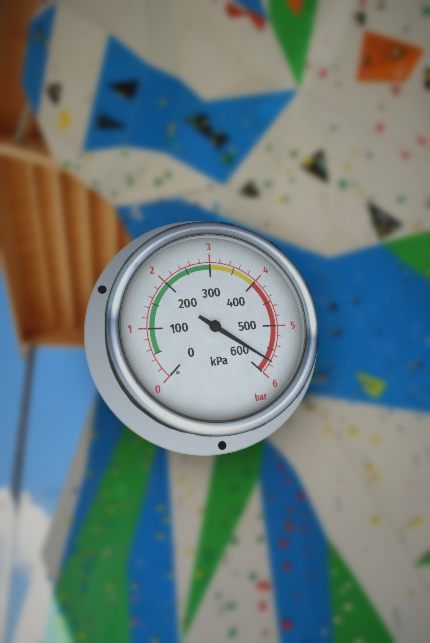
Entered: 575; kPa
